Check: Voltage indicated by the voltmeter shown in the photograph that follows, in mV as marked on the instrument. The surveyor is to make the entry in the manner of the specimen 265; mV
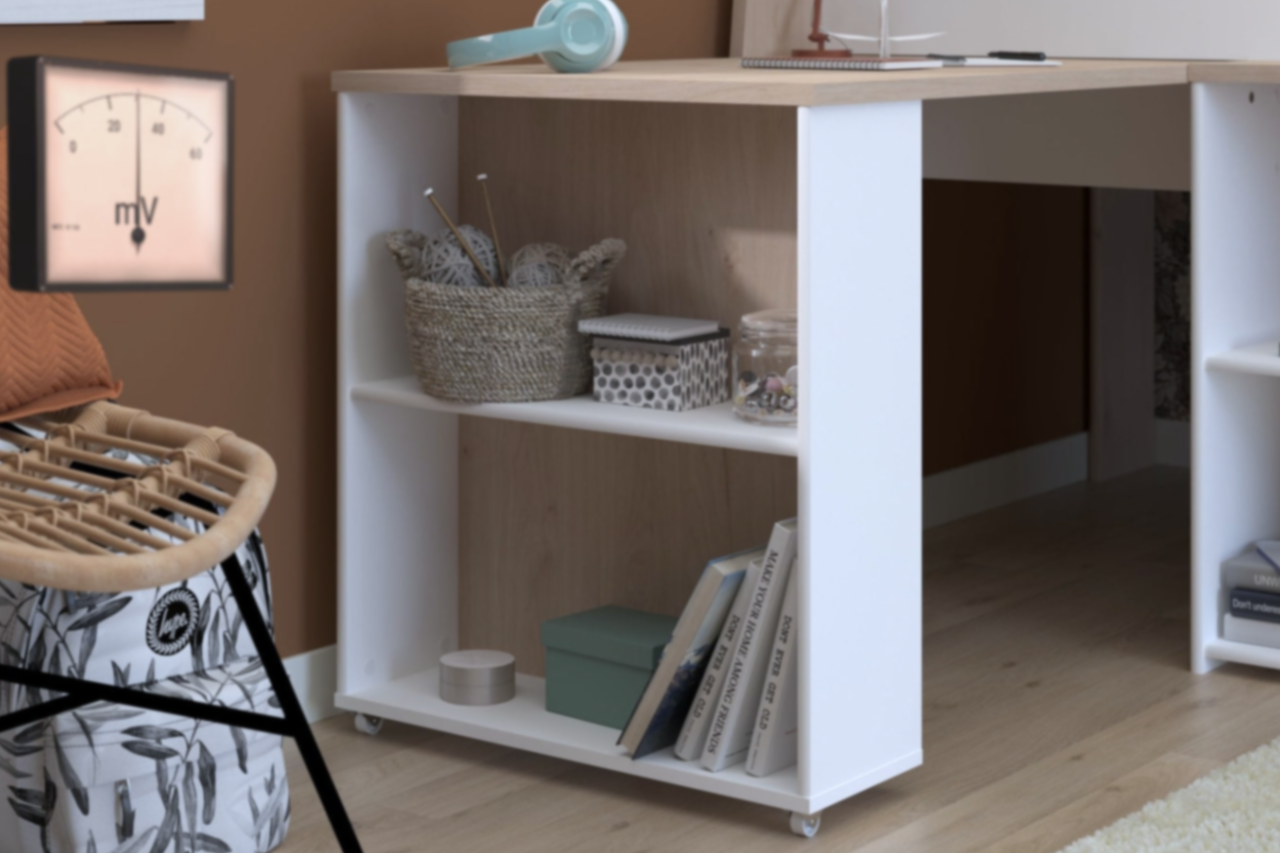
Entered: 30; mV
